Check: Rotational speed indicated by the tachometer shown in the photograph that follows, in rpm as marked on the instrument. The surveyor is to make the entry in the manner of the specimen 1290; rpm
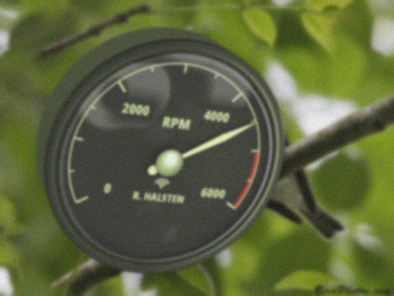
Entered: 4500; rpm
